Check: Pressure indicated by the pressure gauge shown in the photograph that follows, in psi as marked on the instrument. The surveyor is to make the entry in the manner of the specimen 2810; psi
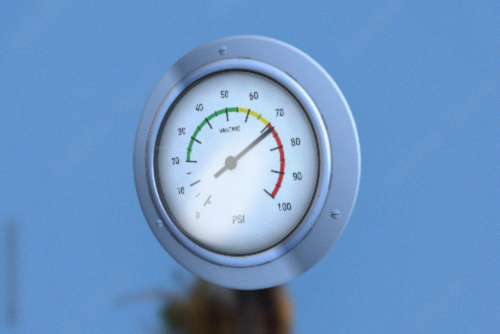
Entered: 72.5; psi
